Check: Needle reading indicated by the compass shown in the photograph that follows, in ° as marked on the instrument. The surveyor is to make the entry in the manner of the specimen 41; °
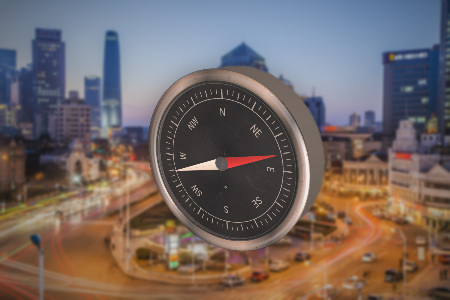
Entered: 75; °
